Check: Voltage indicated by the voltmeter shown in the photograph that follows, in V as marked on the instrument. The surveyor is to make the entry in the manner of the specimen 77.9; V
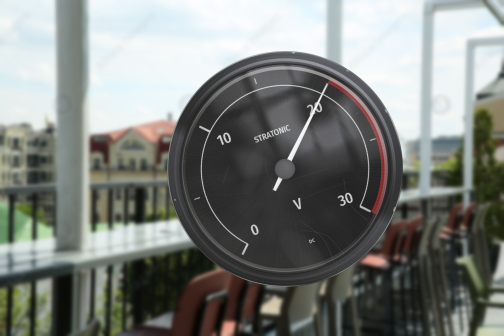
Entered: 20; V
